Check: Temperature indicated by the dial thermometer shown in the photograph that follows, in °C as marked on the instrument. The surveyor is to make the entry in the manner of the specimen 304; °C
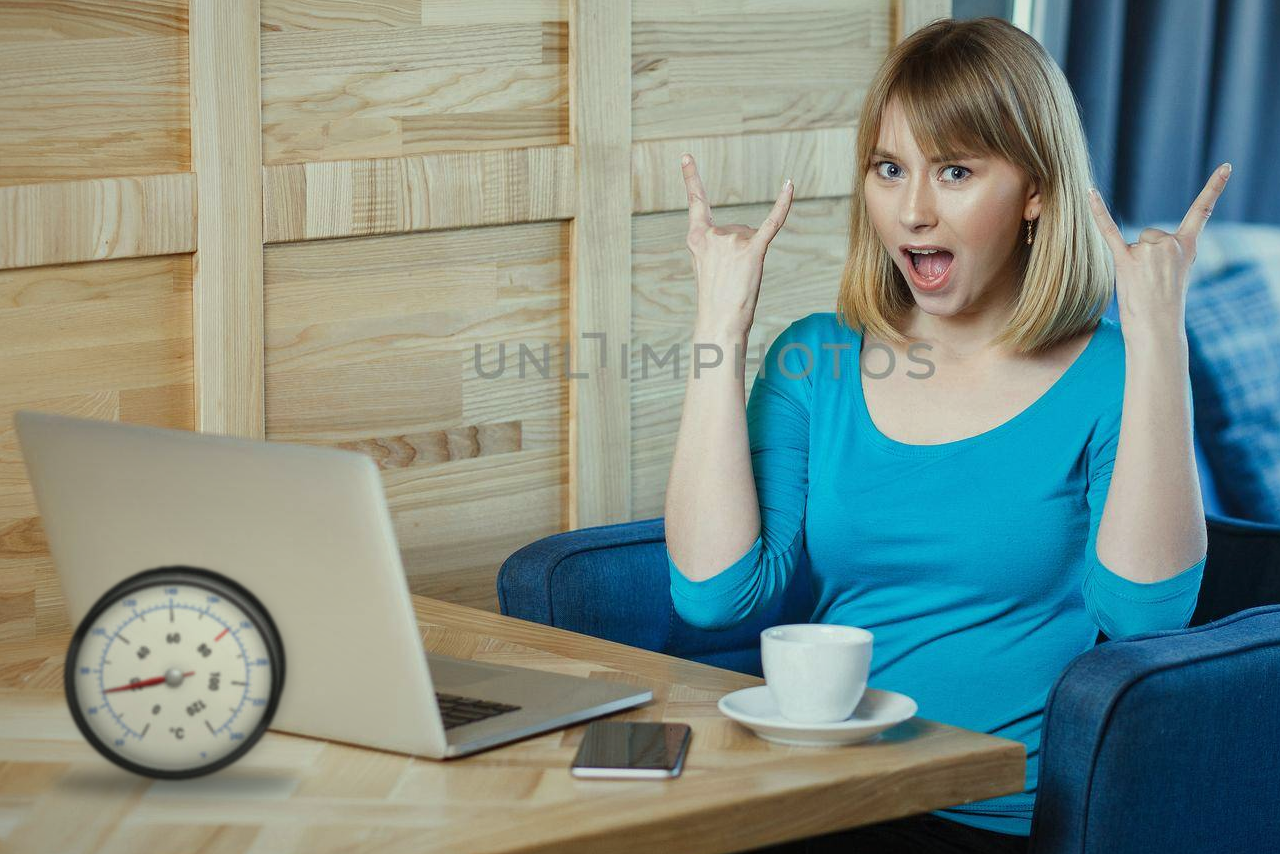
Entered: 20; °C
